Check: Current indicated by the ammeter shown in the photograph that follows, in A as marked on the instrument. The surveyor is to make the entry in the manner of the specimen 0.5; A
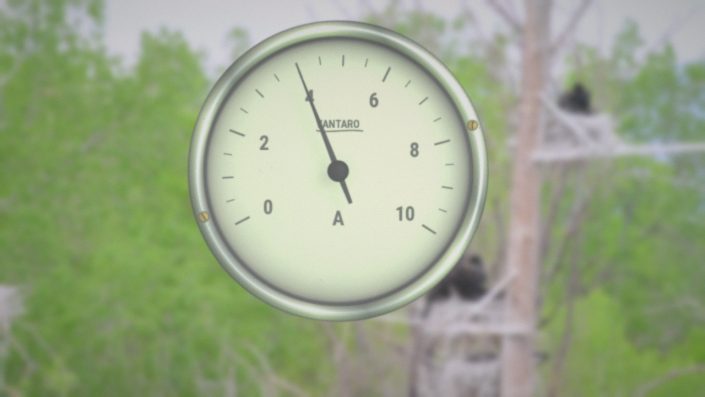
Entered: 4; A
